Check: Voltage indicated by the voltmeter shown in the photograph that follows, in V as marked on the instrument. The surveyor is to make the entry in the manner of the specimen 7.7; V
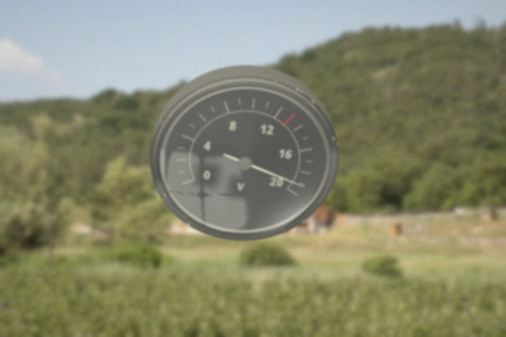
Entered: 19; V
